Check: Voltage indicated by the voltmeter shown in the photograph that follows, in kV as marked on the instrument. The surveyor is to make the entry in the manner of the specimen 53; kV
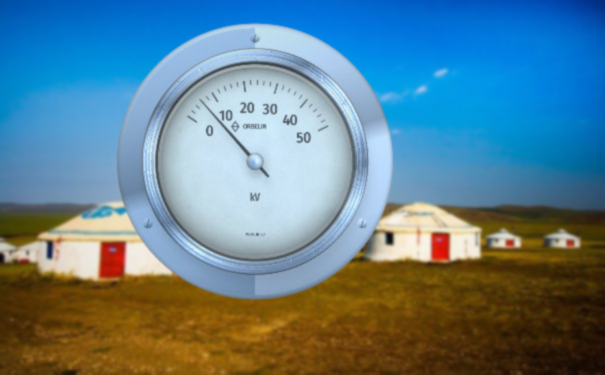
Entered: 6; kV
